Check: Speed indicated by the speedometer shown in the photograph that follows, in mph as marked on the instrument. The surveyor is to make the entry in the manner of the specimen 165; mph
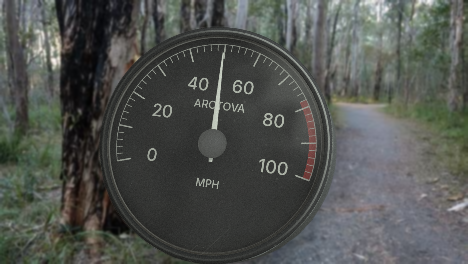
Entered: 50; mph
